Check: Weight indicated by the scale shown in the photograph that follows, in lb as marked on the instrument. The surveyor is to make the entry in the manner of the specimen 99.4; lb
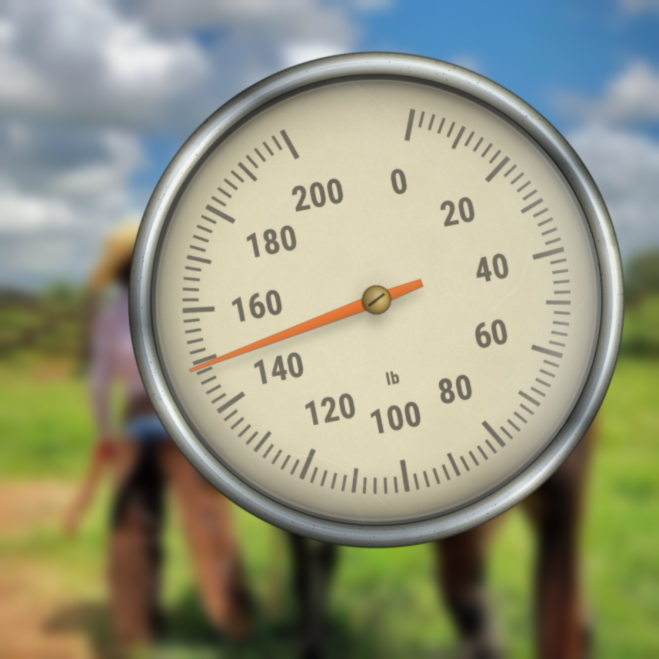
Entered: 149; lb
